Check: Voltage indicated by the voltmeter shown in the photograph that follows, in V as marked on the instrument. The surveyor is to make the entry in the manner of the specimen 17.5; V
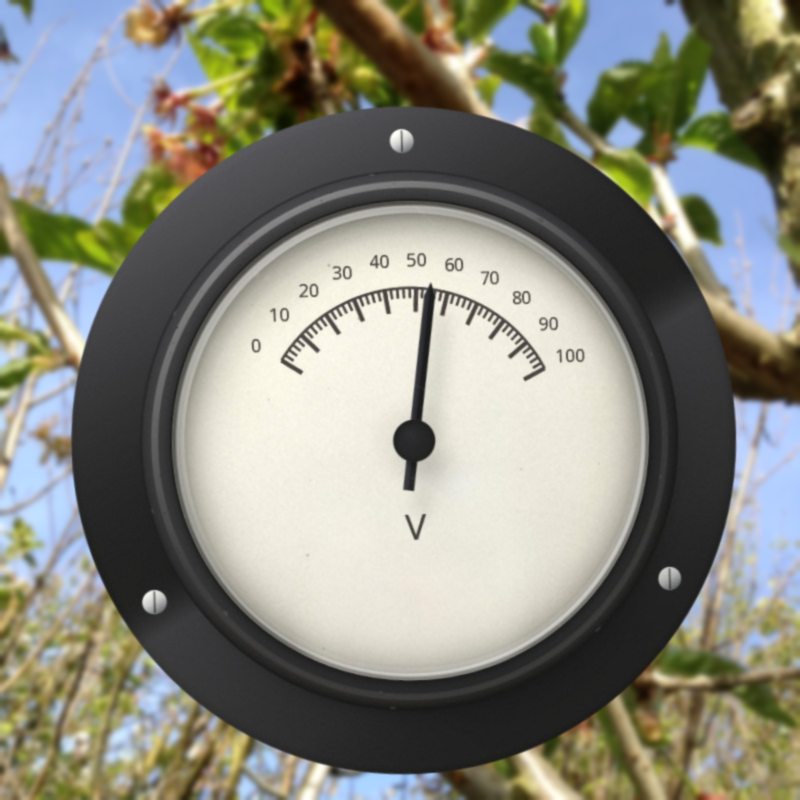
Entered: 54; V
